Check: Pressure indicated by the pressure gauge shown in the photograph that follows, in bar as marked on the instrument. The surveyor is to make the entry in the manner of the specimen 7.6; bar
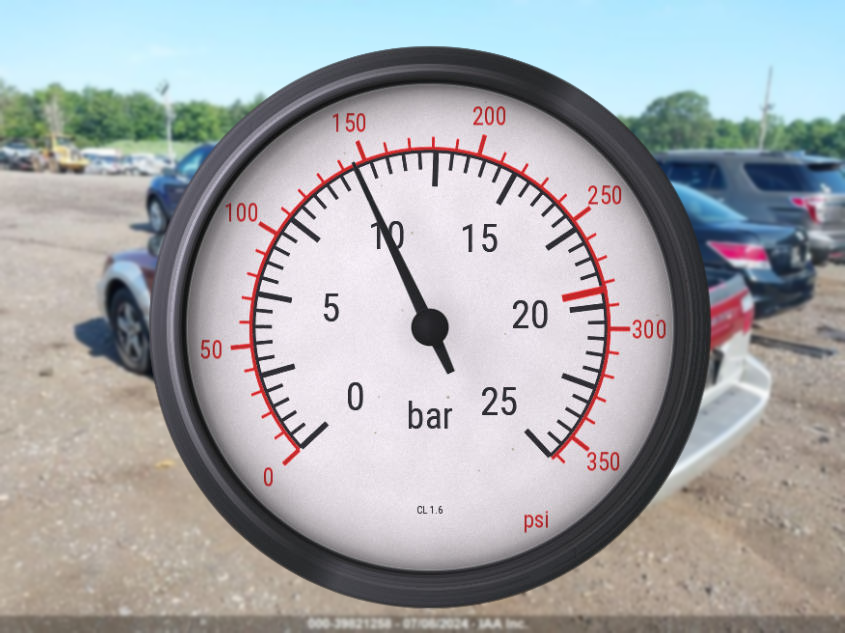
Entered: 10; bar
